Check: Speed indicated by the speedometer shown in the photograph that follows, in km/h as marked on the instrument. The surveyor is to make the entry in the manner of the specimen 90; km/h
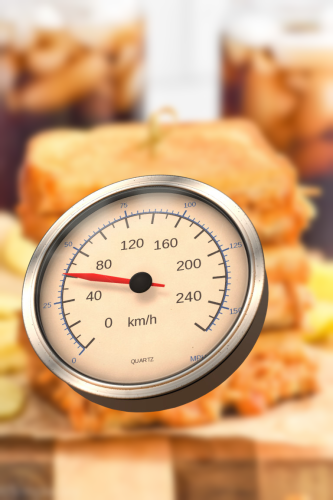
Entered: 60; km/h
